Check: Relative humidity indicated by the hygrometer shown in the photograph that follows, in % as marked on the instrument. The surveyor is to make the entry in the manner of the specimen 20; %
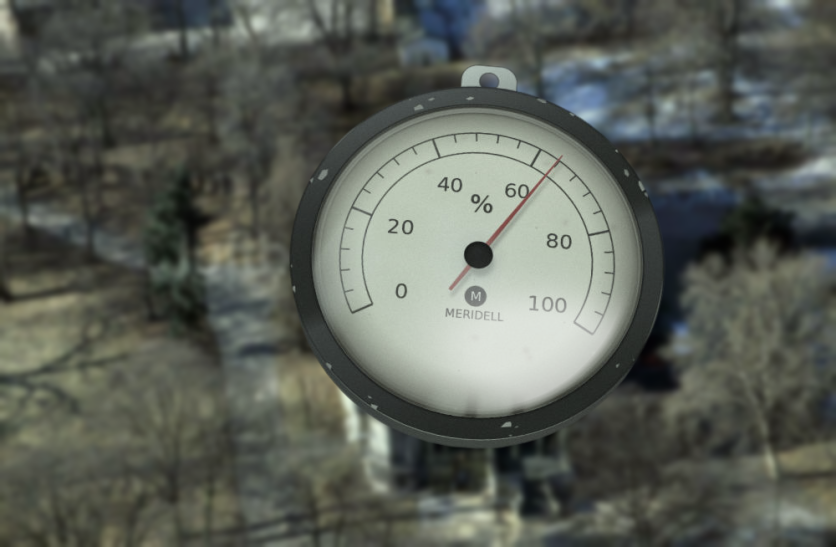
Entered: 64; %
